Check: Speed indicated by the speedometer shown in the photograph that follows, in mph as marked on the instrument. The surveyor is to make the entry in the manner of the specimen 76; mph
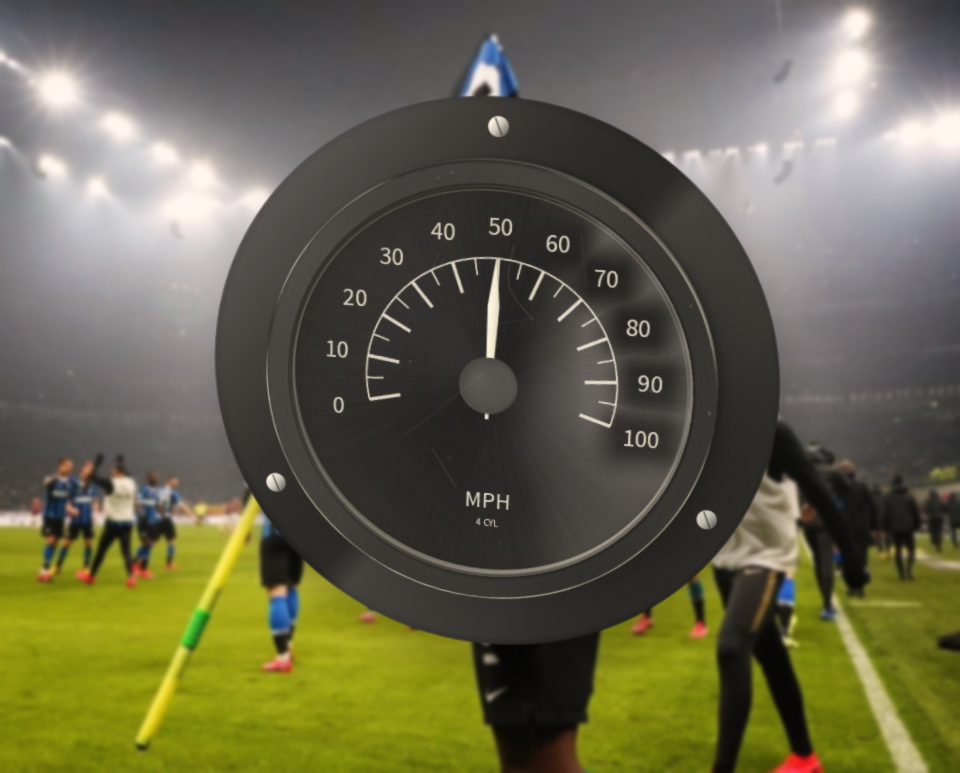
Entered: 50; mph
